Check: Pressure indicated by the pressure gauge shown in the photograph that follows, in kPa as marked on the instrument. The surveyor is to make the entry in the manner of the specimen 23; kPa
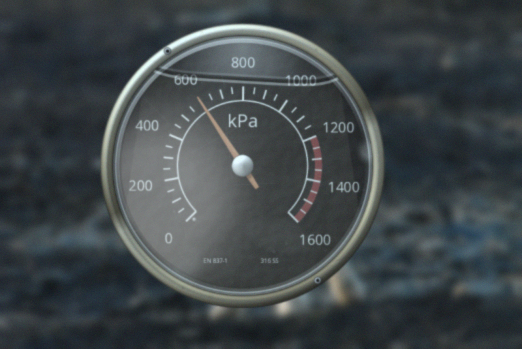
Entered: 600; kPa
